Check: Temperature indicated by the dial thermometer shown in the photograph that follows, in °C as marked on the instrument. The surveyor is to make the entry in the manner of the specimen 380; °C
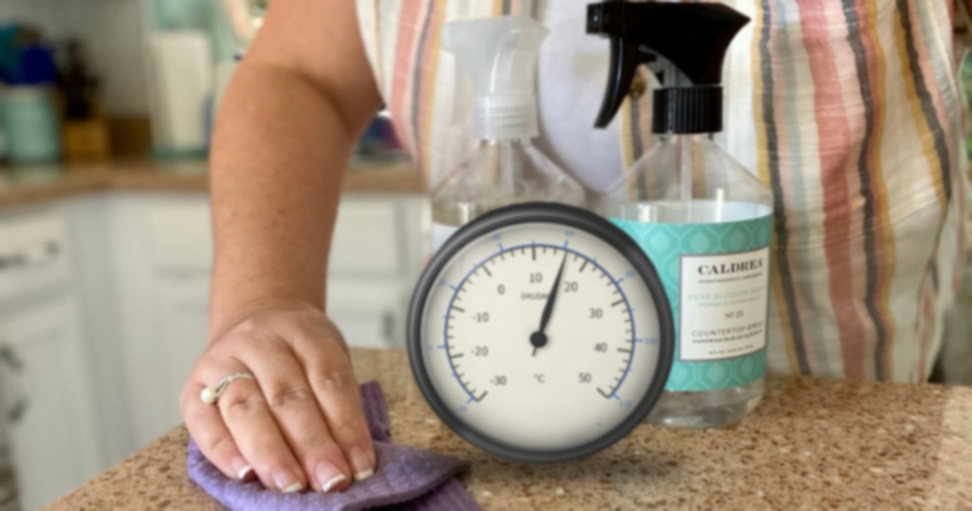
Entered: 16; °C
